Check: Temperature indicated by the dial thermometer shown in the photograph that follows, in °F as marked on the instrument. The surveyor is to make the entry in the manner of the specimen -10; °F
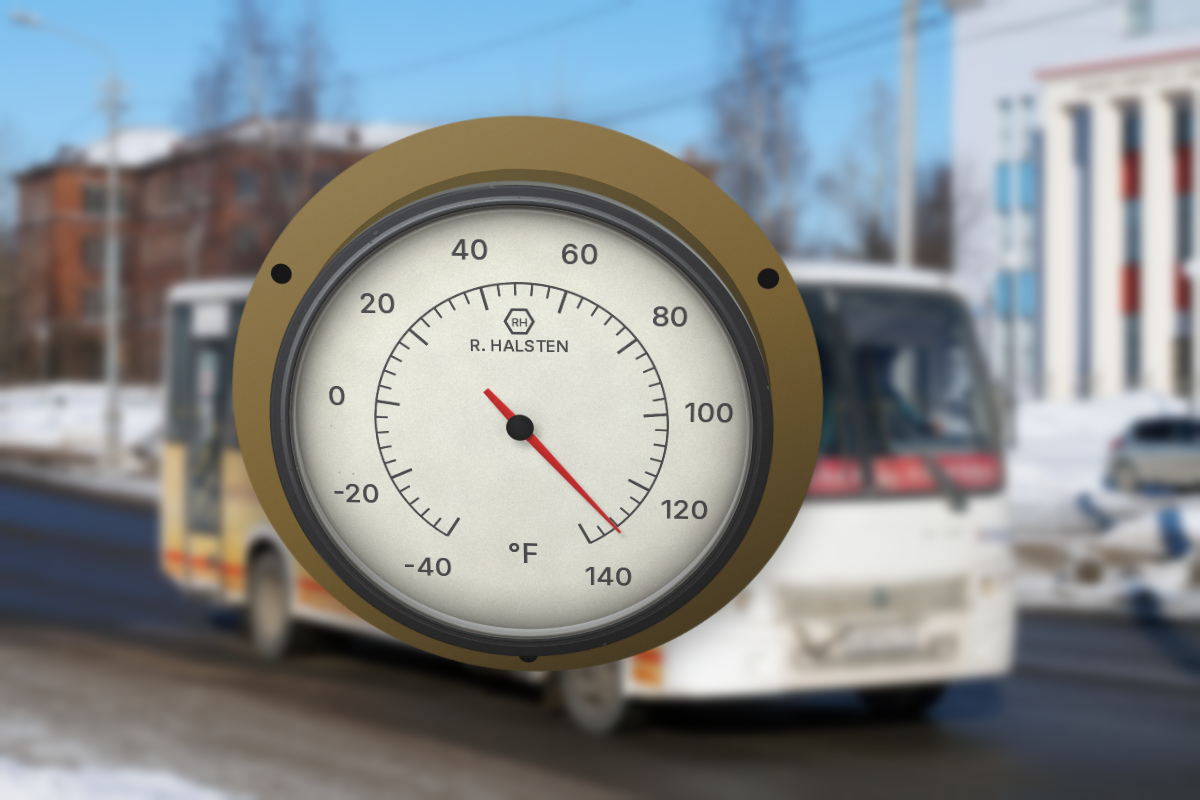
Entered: 132; °F
